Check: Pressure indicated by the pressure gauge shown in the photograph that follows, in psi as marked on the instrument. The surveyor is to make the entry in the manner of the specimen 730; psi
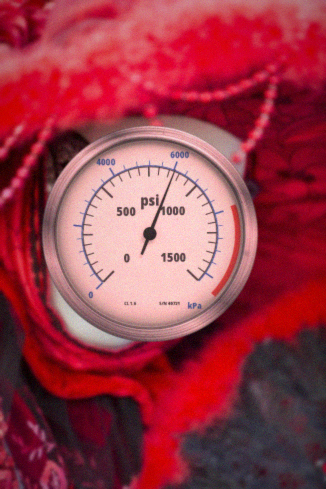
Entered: 875; psi
